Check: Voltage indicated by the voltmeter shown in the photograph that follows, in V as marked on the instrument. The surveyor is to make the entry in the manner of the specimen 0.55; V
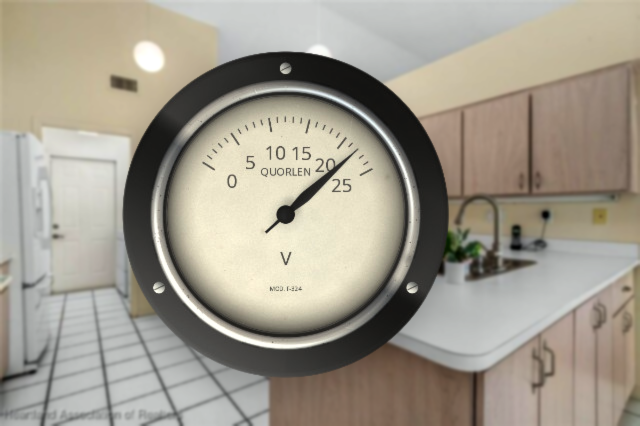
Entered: 22; V
